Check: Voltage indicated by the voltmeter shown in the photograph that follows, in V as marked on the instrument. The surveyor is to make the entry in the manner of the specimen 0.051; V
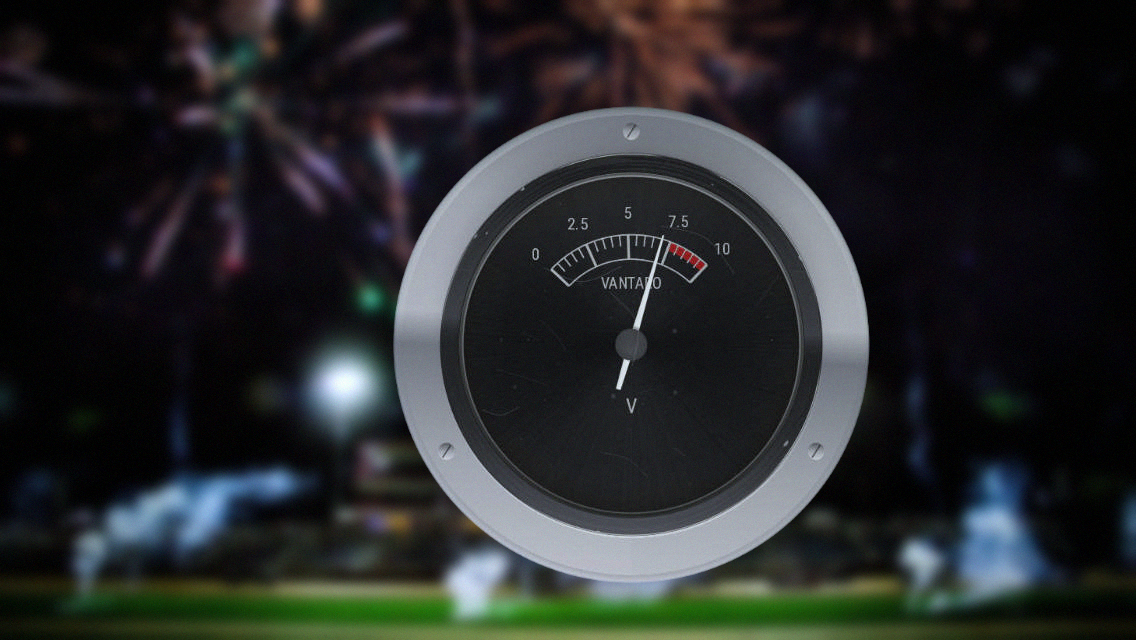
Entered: 7; V
